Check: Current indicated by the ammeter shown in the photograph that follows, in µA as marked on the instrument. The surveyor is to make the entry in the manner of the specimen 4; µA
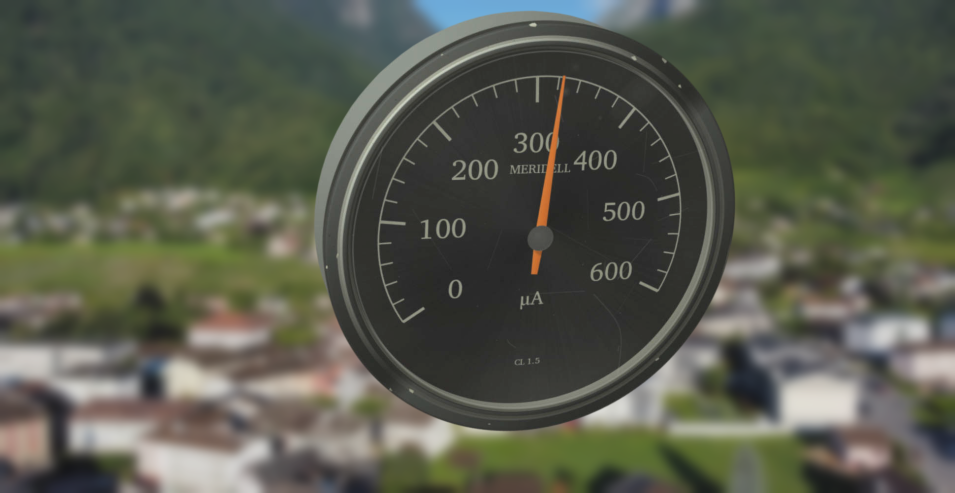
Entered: 320; µA
